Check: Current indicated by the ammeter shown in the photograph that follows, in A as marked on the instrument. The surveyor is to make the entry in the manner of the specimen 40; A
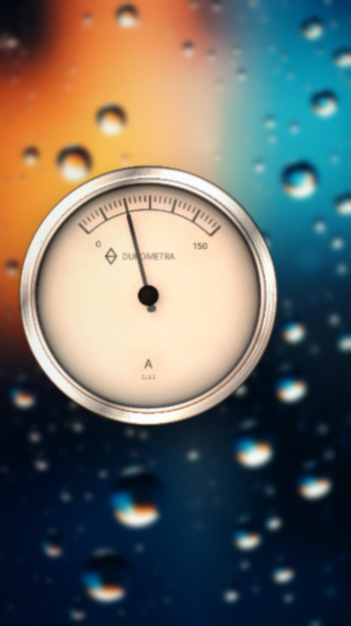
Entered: 50; A
